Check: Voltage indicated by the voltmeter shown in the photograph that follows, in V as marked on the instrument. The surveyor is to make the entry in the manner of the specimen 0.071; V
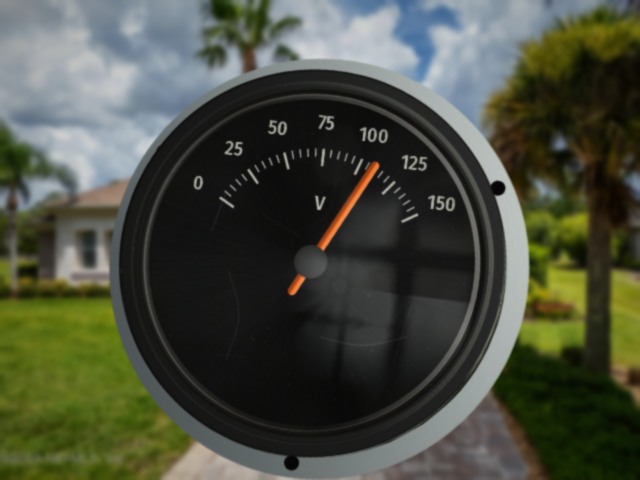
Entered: 110; V
